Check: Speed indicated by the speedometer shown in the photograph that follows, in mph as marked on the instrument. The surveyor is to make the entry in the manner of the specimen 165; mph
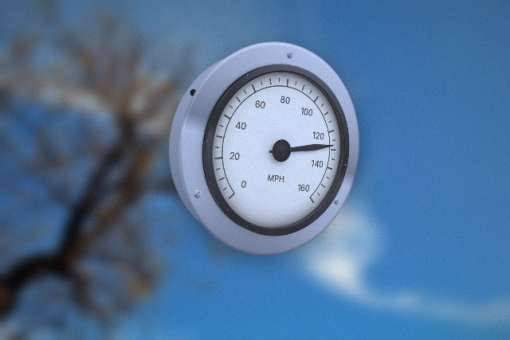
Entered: 127.5; mph
